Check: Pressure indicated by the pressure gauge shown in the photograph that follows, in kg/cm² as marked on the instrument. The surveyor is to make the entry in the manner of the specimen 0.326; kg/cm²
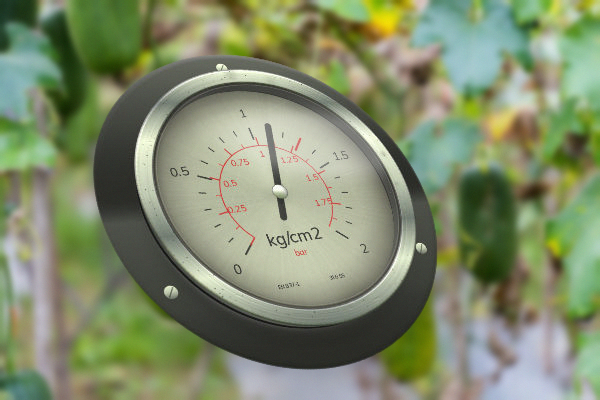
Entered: 1.1; kg/cm²
